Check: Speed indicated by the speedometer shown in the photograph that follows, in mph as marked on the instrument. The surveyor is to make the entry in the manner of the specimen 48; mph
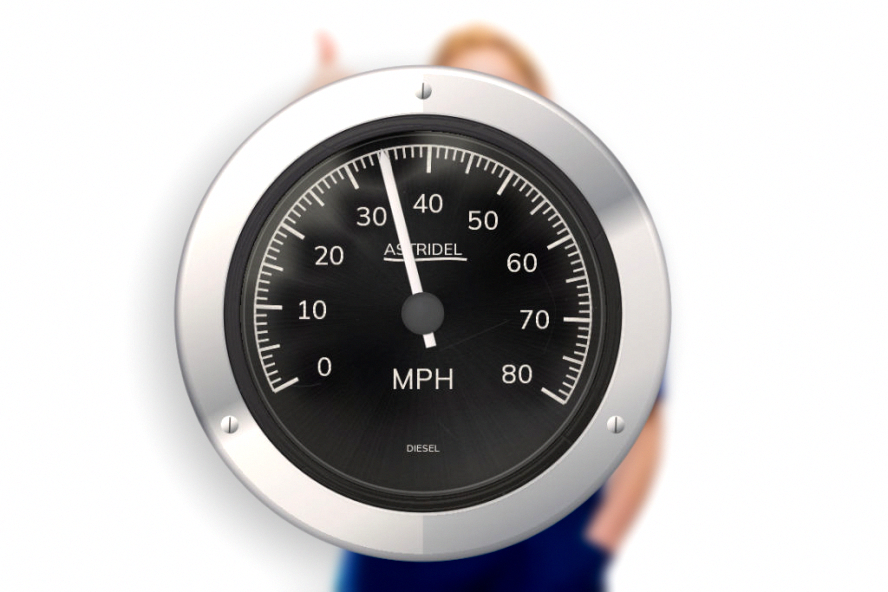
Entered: 34.5; mph
